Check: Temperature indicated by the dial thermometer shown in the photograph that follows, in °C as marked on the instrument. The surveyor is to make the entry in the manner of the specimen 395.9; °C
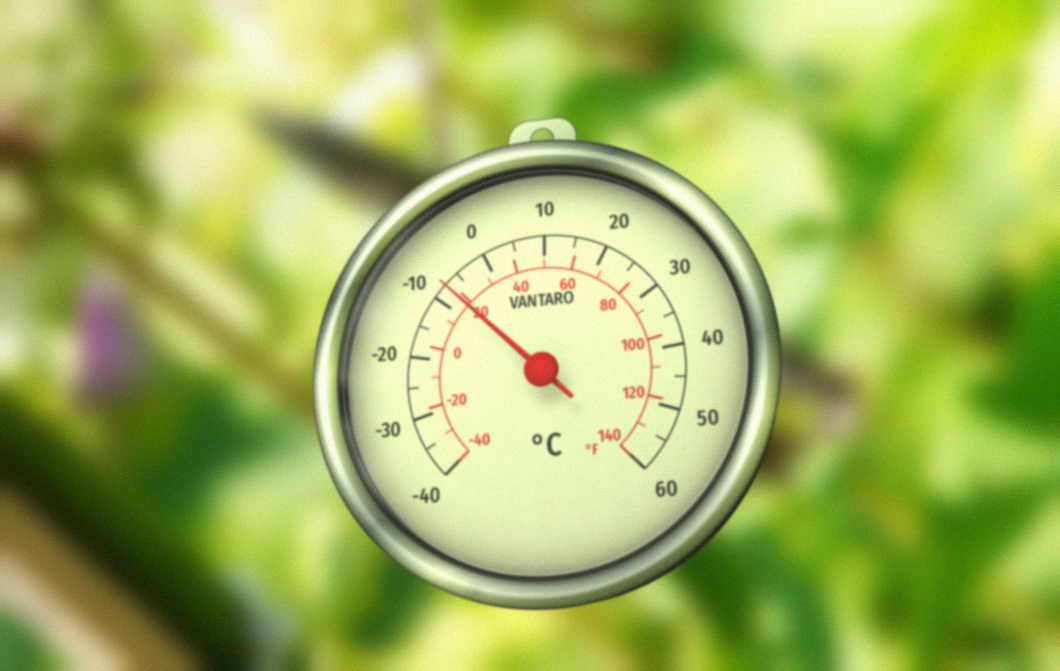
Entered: -7.5; °C
